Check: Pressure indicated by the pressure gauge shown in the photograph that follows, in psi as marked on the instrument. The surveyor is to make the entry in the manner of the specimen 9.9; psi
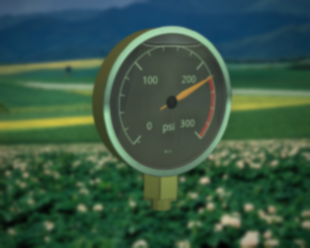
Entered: 220; psi
